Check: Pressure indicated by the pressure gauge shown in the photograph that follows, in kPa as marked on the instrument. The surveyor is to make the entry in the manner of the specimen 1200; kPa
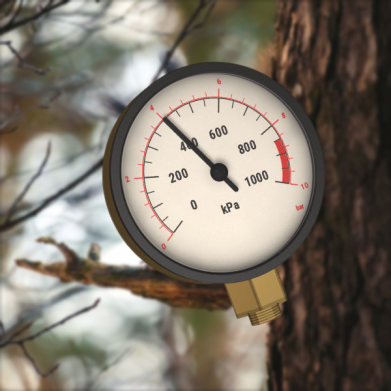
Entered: 400; kPa
